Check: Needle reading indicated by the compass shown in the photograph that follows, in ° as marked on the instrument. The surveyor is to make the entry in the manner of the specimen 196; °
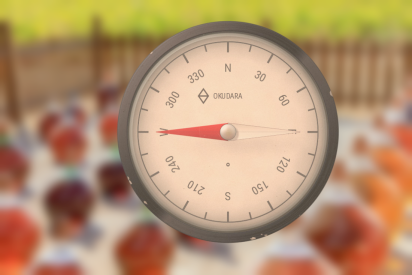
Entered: 270; °
